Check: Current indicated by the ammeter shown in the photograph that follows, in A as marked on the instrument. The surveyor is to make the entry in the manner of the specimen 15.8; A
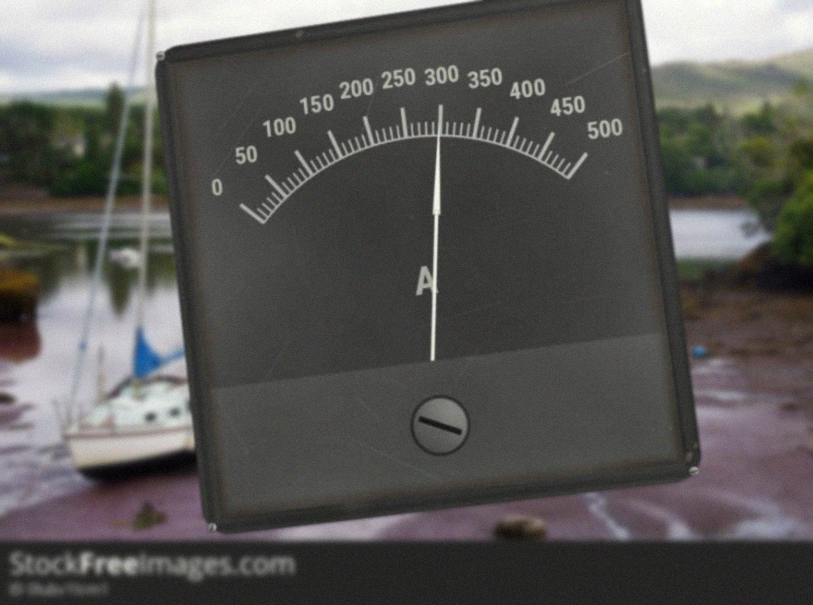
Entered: 300; A
